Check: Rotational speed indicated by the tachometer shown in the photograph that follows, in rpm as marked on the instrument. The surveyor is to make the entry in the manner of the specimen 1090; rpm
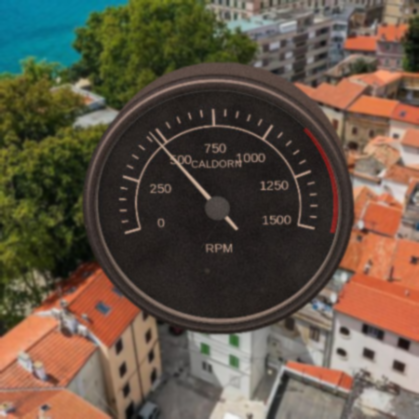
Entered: 475; rpm
